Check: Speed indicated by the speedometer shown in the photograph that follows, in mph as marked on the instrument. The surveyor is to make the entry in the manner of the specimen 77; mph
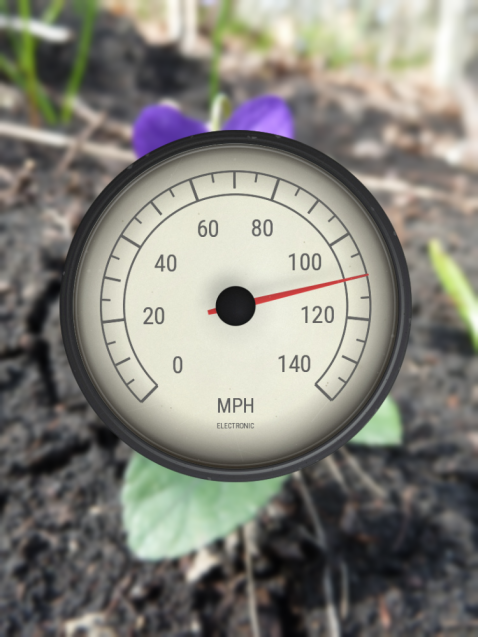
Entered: 110; mph
